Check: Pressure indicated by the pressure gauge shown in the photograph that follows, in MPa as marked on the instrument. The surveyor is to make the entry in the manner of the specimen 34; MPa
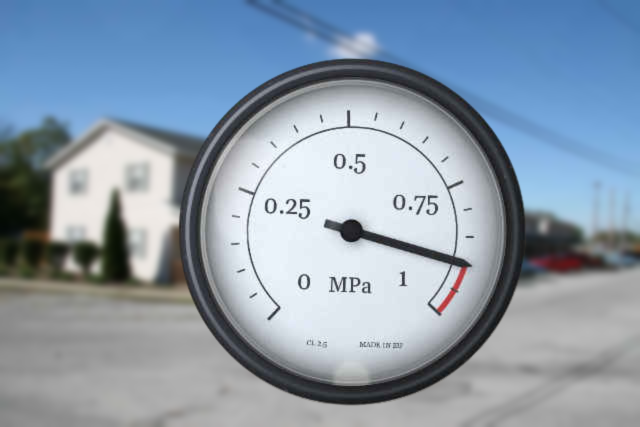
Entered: 0.9; MPa
